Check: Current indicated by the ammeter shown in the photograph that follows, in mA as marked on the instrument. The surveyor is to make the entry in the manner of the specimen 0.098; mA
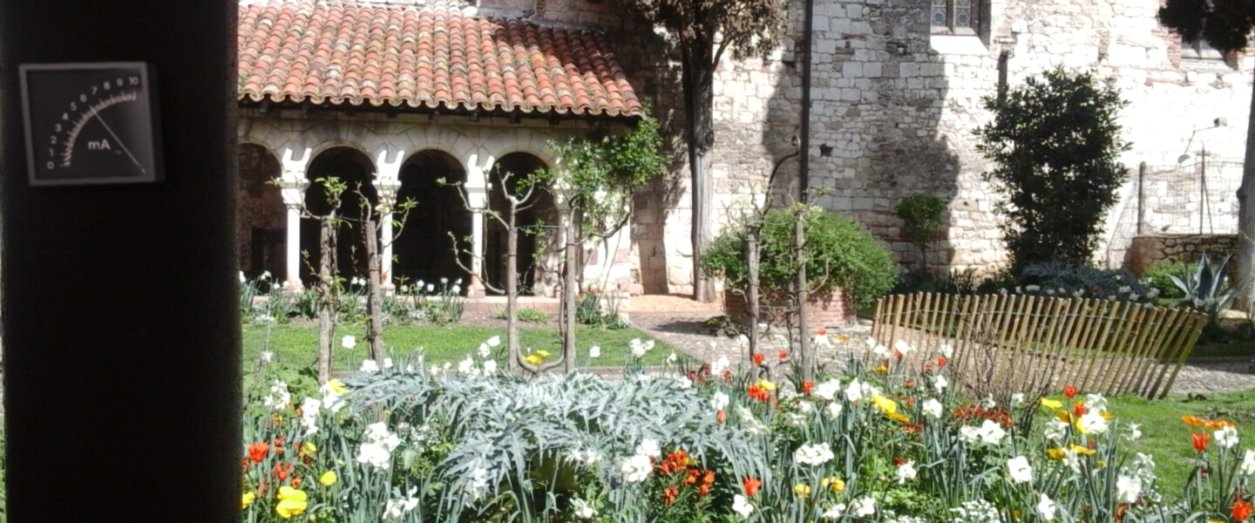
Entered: 6; mA
